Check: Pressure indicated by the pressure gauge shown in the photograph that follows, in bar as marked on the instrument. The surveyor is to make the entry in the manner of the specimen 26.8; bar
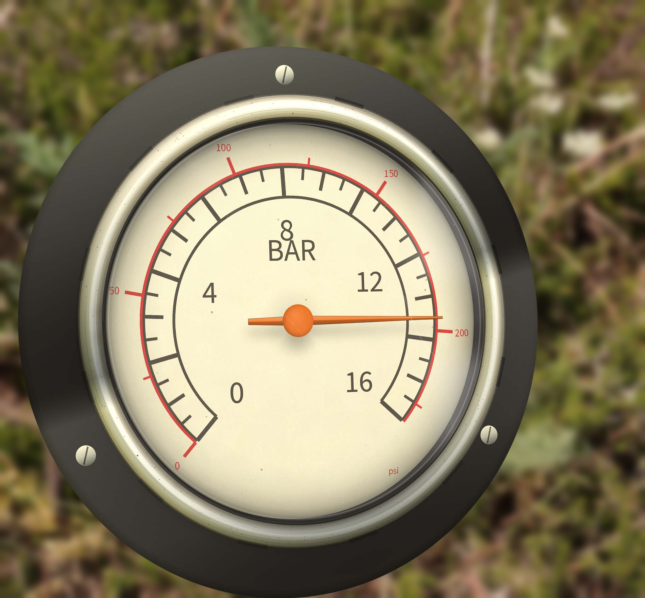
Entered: 13.5; bar
